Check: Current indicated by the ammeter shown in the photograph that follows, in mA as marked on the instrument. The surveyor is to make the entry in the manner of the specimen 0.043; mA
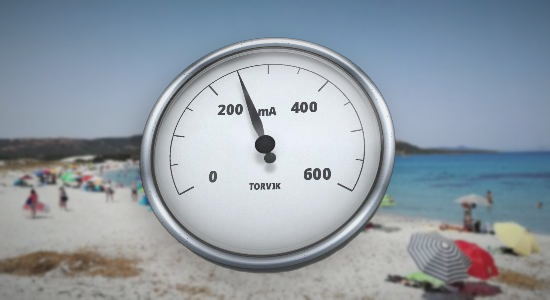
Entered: 250; mA
